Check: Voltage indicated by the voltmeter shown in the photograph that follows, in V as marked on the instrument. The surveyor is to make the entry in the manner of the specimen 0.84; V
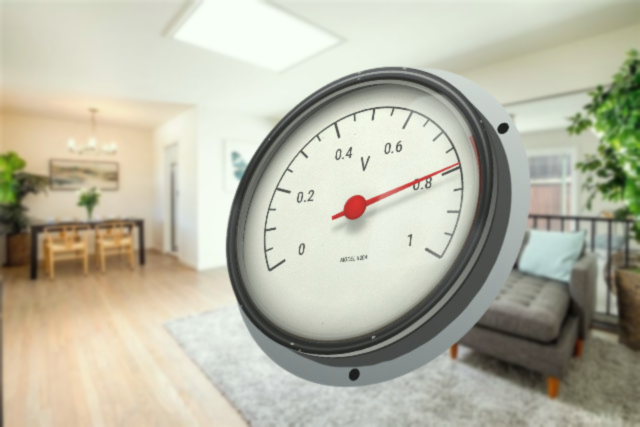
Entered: 0.8; V
